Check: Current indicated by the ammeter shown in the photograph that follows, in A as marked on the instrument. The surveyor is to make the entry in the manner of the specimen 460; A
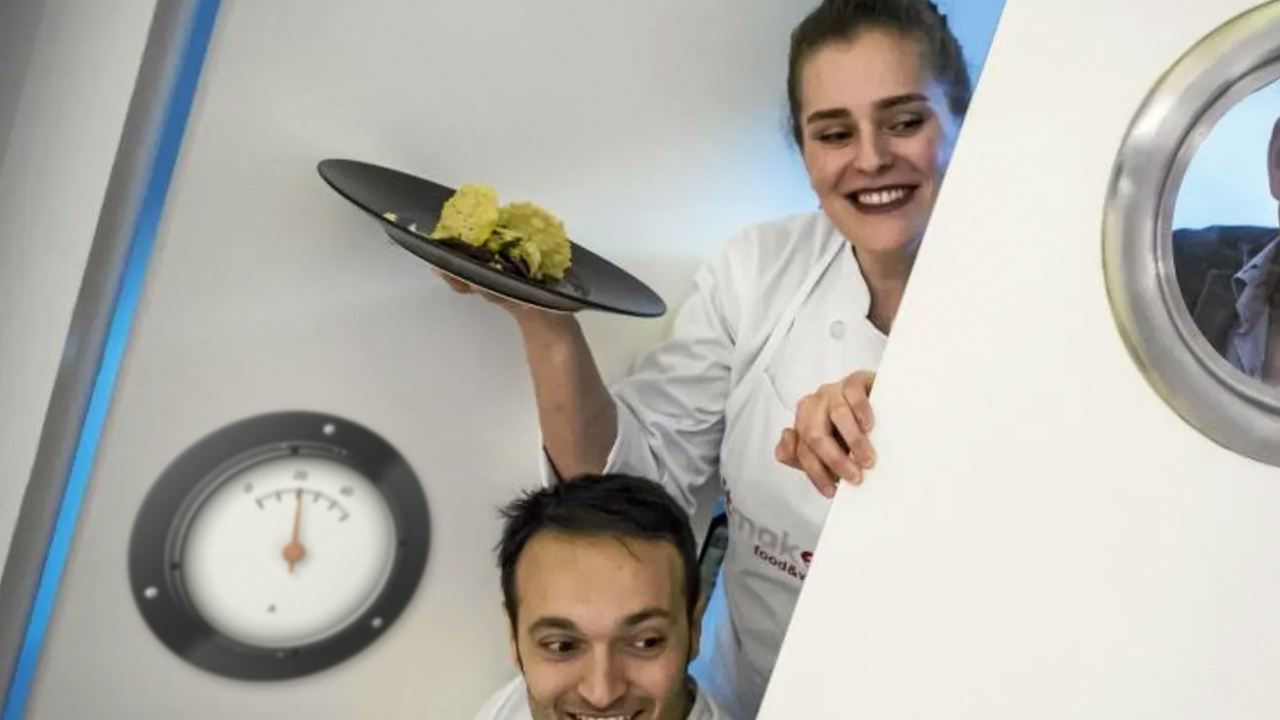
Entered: 20; A
